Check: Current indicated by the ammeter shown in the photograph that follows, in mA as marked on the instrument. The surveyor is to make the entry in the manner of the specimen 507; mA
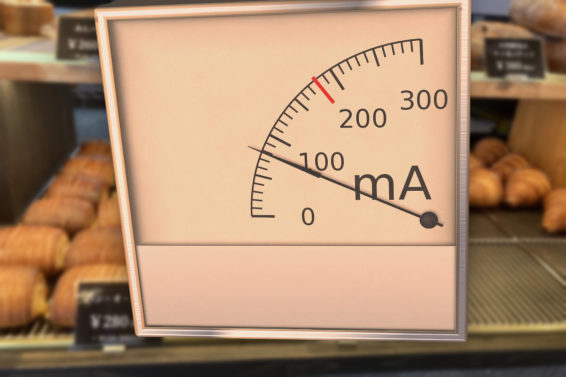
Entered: 80; mA
